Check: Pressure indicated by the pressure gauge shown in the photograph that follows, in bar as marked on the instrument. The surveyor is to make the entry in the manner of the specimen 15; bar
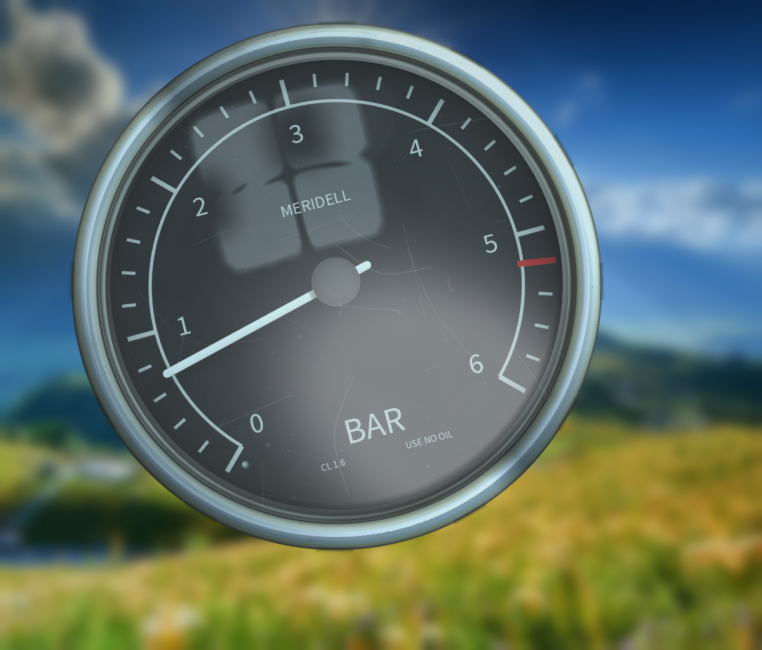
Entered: 0.7; bar
